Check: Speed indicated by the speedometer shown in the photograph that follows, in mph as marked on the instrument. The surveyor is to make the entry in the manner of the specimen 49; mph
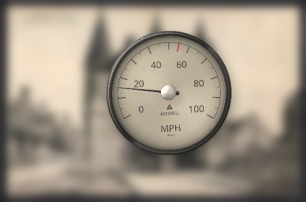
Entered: 15; mph
